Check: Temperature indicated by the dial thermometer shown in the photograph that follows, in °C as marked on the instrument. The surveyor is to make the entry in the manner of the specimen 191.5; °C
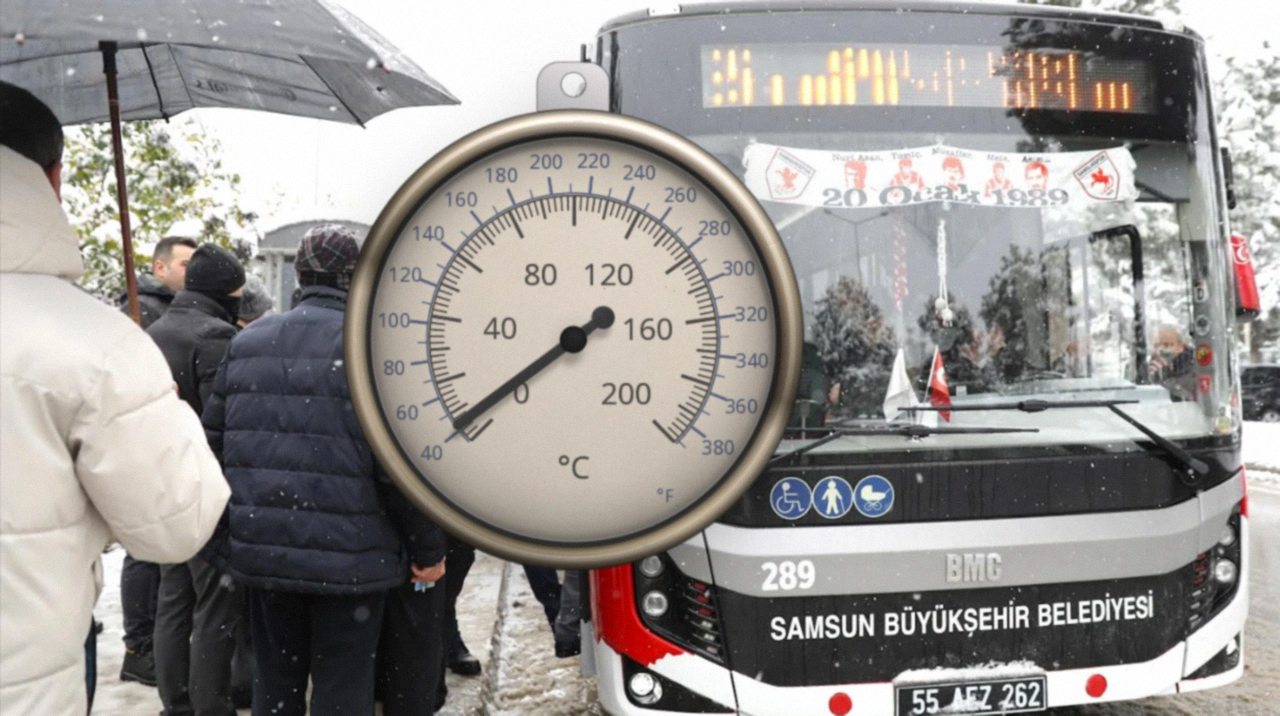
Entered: 6; °C
